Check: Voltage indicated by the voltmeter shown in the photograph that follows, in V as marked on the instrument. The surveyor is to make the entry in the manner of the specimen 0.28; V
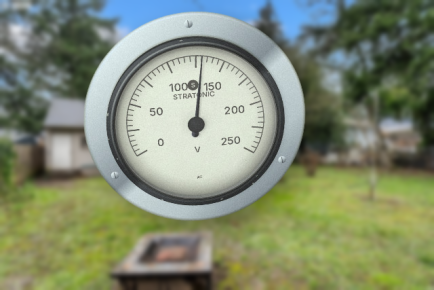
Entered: 130; V
